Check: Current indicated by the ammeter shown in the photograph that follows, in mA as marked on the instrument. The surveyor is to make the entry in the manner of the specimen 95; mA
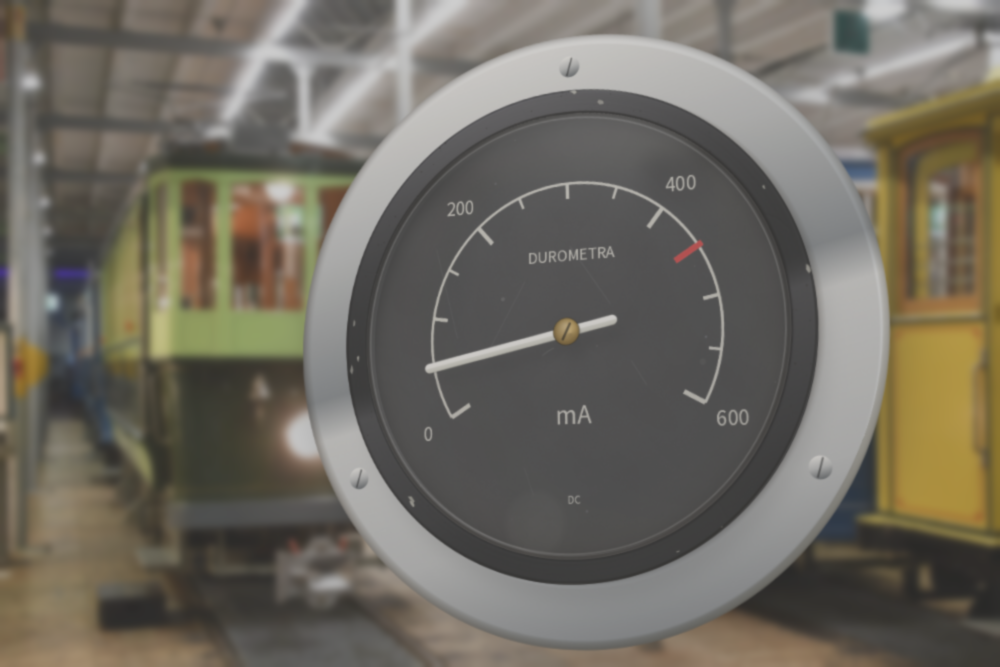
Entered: 50; mA
